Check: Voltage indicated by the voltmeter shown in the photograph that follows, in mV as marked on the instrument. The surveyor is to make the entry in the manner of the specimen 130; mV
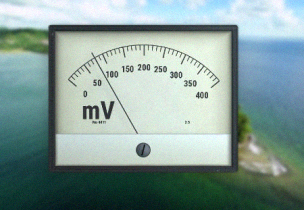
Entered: 80; mV
